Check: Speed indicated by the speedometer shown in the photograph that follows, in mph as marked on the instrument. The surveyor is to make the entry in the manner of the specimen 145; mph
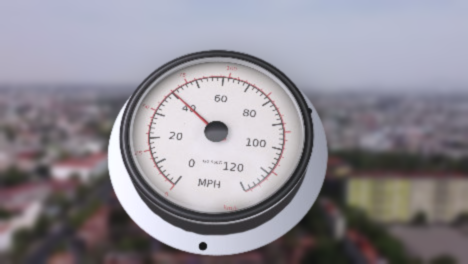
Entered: 40; mph
